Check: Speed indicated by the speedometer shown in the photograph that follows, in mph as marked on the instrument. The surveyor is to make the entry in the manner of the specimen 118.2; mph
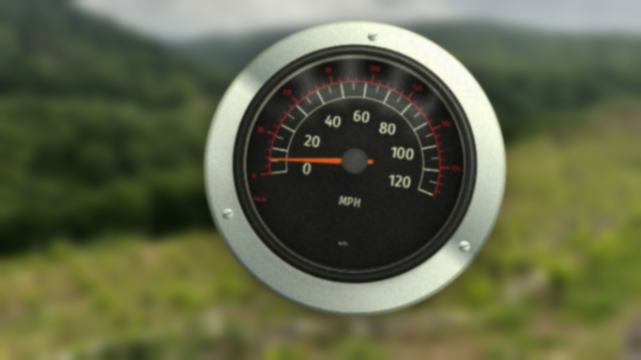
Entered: 5; mph
